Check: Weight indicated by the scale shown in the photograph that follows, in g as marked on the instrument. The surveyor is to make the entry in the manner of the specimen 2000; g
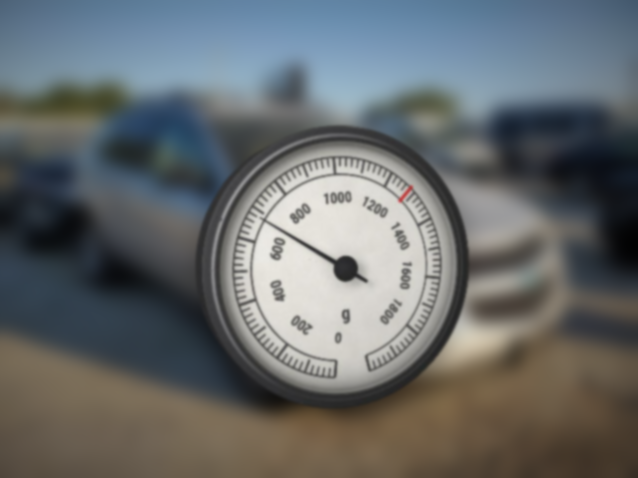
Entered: 680; g
